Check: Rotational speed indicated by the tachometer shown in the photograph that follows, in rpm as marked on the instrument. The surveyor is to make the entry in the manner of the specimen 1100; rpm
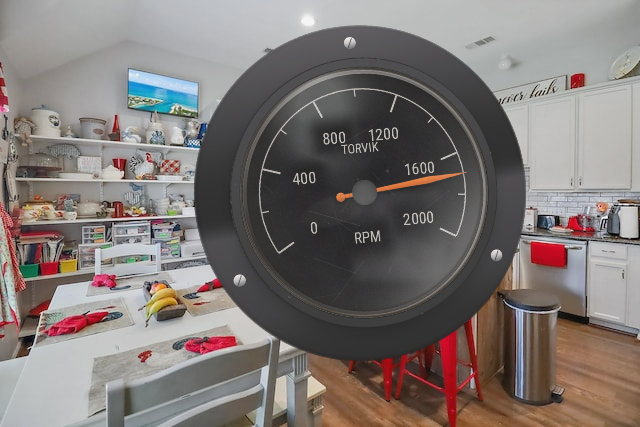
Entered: 1700; rpm
